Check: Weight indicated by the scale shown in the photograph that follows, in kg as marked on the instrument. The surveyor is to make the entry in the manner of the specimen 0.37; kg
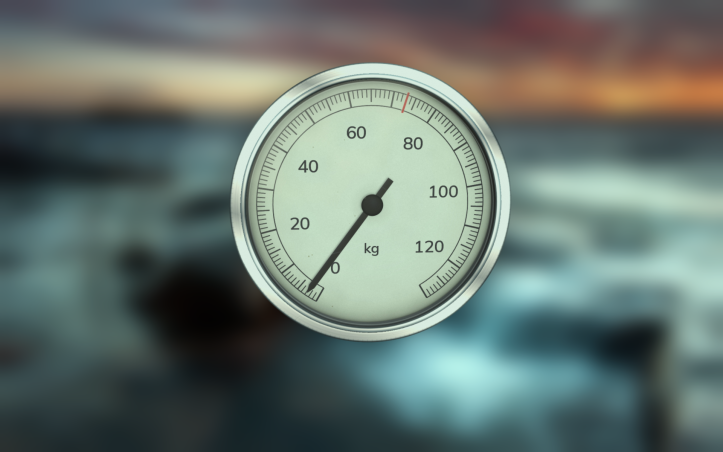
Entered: 3; kg
